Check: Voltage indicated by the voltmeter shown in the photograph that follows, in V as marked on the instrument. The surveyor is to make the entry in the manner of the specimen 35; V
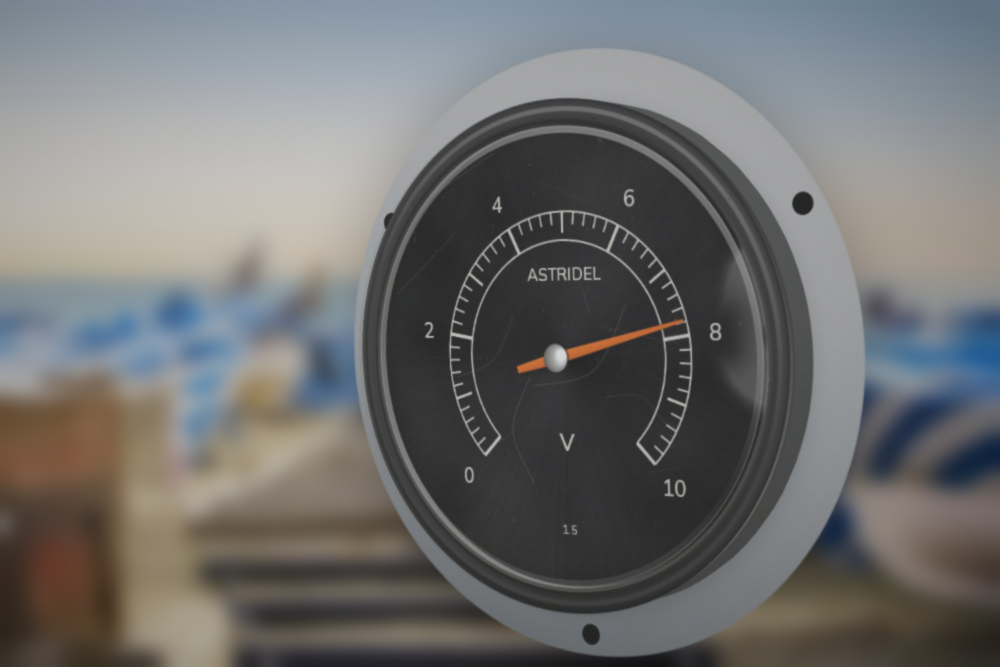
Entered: 7.8; V
